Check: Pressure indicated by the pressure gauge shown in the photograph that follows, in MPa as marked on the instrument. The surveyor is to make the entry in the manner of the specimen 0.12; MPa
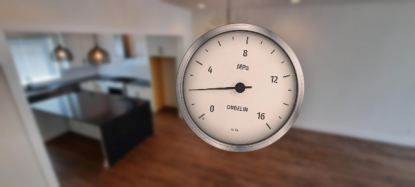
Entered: 2; MPa
